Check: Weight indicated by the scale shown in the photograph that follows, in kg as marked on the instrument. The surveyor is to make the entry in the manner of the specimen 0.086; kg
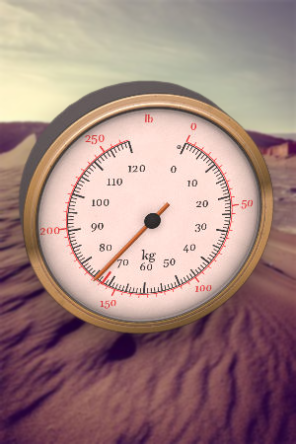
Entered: 75; kg
